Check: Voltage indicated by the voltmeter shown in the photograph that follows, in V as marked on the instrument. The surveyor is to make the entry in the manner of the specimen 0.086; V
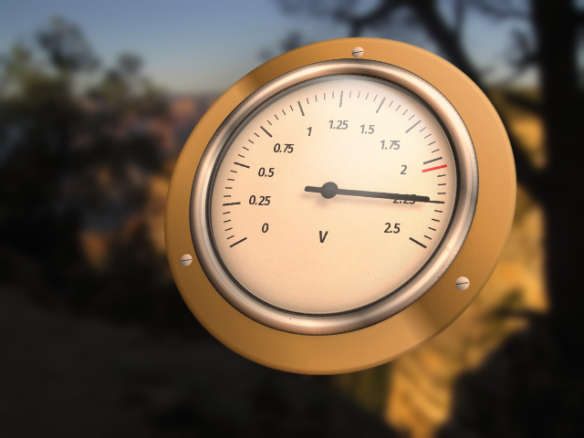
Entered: 2.25; V
